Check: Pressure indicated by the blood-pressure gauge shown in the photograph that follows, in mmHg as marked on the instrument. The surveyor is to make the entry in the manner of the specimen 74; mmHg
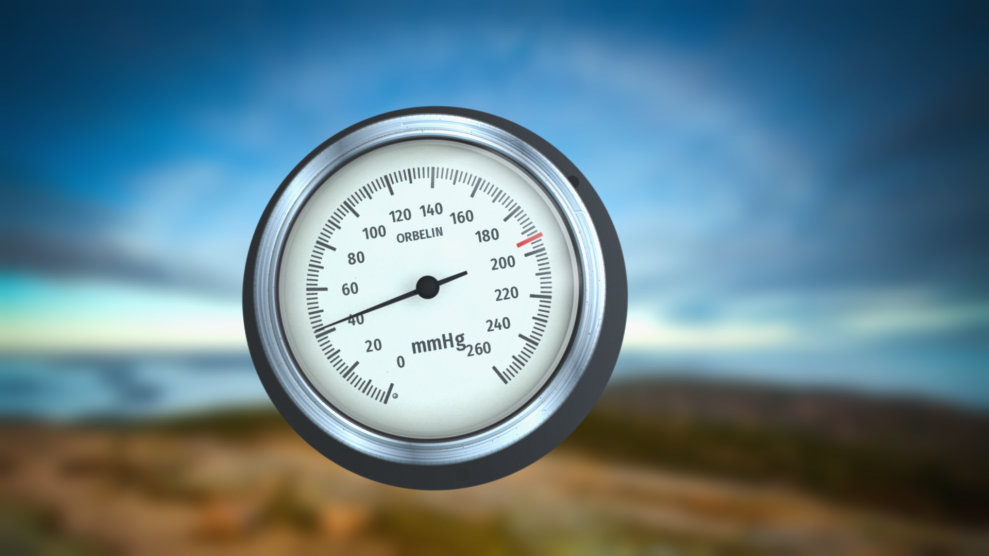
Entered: 42; mmHg
